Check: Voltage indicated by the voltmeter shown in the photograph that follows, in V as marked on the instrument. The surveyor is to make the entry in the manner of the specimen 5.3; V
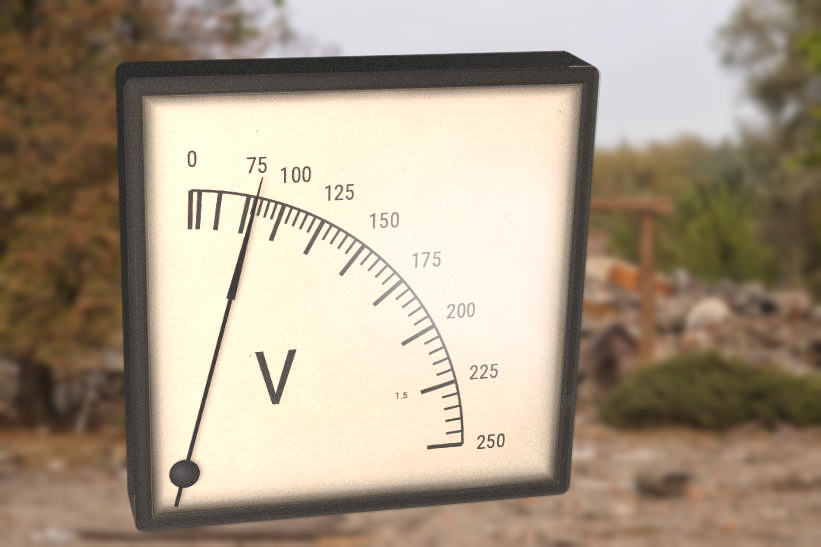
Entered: 80; V
